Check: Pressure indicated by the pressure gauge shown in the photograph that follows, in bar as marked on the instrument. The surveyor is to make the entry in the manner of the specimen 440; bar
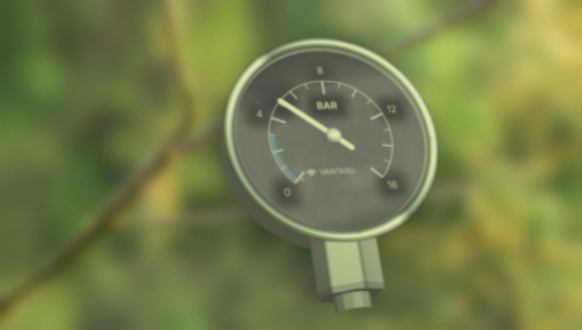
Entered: 5; bar
